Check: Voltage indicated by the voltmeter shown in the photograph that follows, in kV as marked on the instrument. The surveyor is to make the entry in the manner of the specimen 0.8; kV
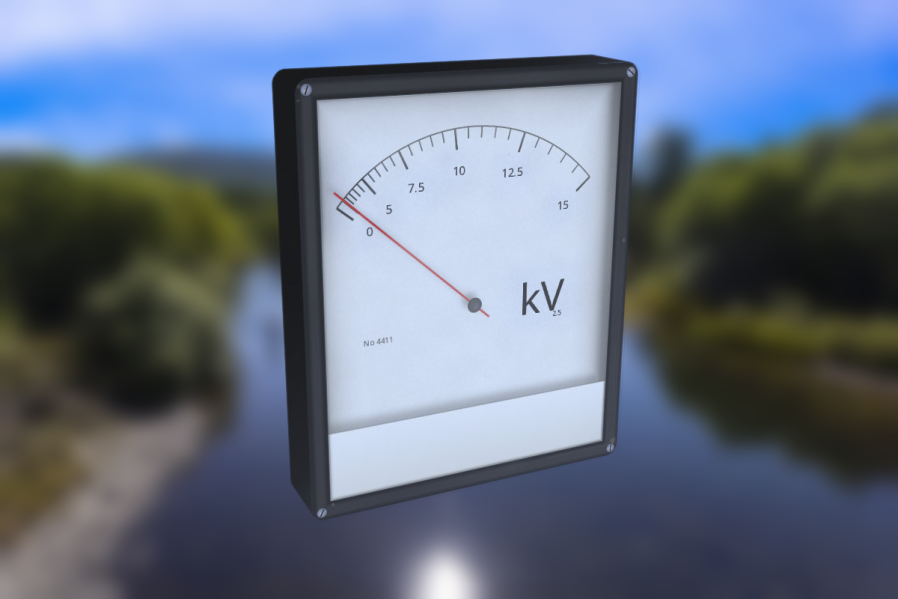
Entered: 2.5; kV
